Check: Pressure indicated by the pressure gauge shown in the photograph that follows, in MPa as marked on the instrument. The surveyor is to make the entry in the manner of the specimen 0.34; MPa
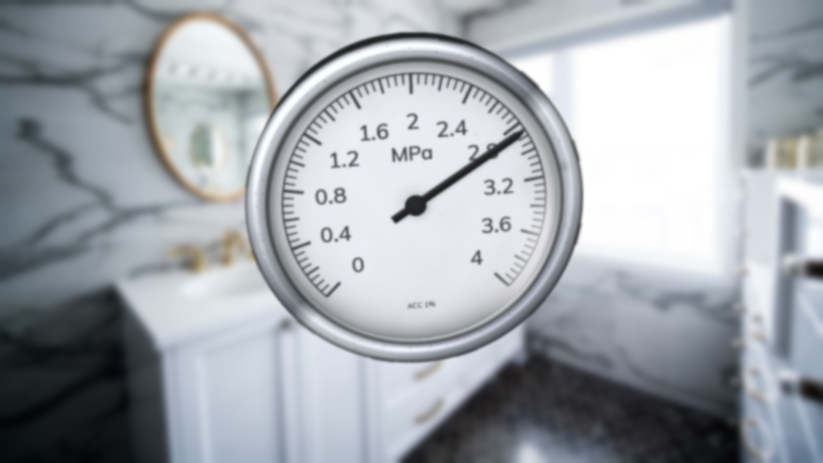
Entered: 2.85; MPa
